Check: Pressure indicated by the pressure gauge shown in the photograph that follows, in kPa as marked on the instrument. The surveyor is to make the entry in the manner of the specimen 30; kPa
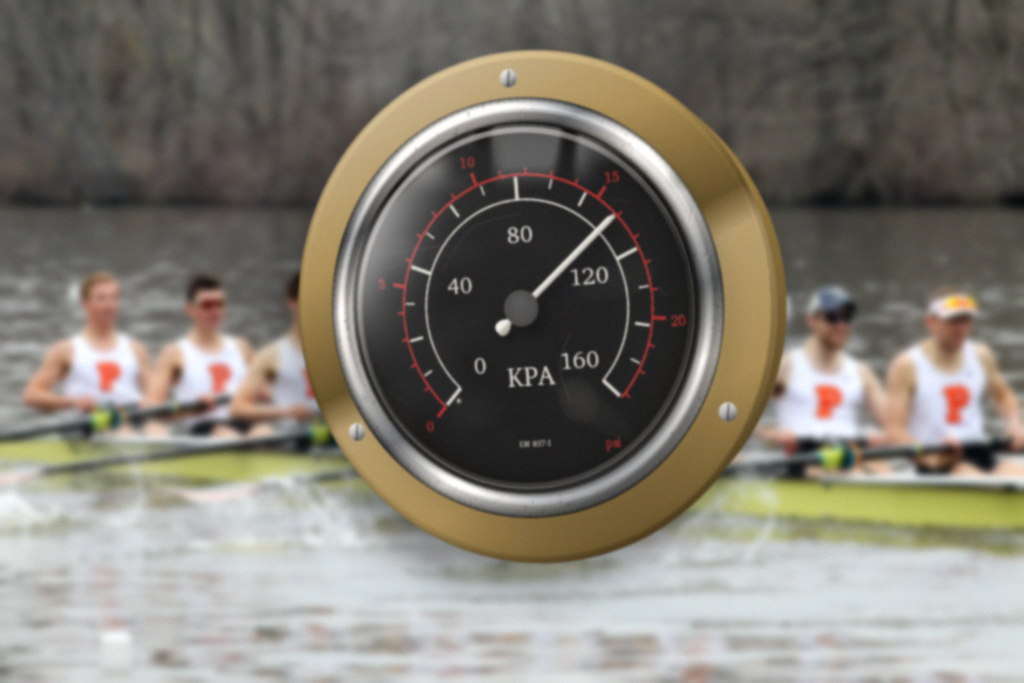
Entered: 110; kPa
